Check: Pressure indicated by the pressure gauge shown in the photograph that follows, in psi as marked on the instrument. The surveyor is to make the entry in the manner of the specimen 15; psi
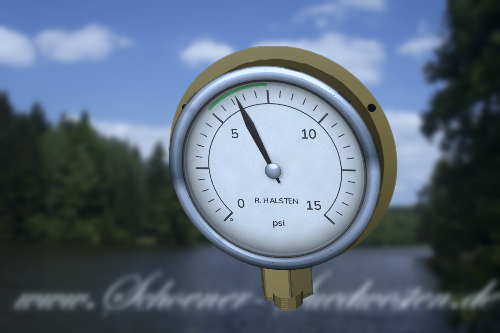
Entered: 6.25; psi
